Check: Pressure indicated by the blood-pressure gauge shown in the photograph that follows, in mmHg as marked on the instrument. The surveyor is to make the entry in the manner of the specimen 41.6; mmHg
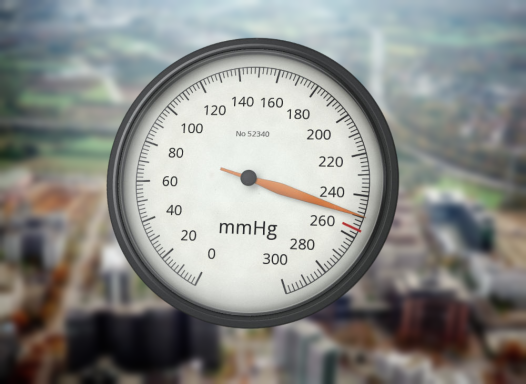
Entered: 250; mmHg
